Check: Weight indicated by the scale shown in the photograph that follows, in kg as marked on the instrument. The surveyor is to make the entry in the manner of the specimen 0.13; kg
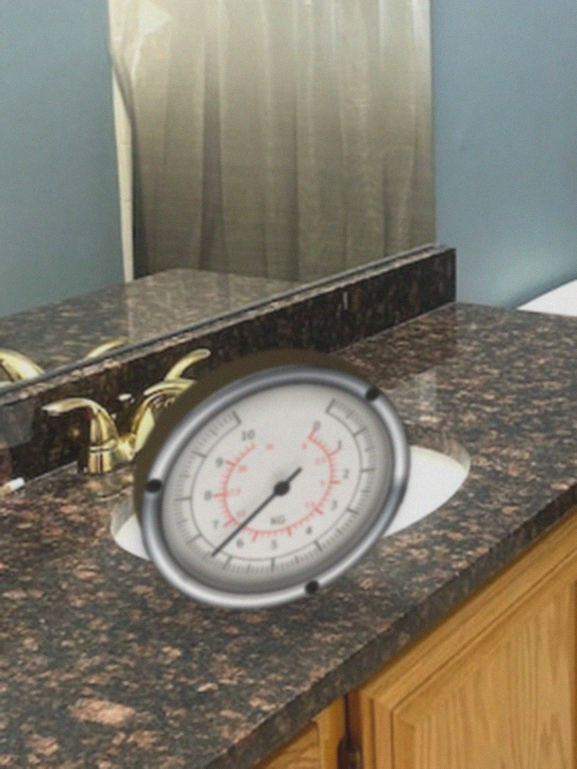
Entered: 6.5; kg
